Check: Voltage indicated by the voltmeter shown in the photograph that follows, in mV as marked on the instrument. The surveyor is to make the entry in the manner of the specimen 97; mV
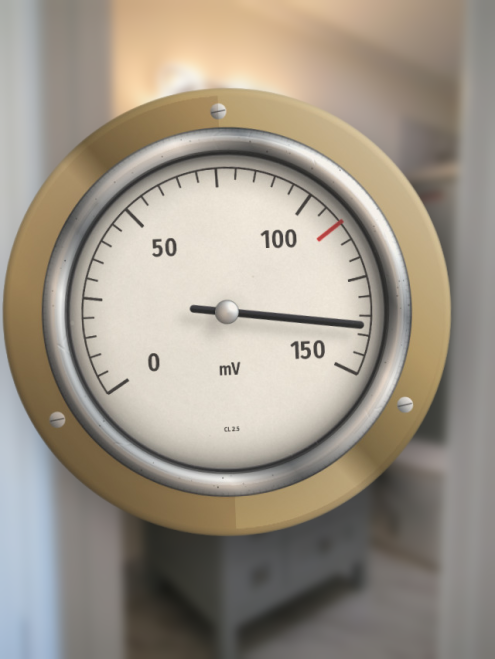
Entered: 137.5; mV
